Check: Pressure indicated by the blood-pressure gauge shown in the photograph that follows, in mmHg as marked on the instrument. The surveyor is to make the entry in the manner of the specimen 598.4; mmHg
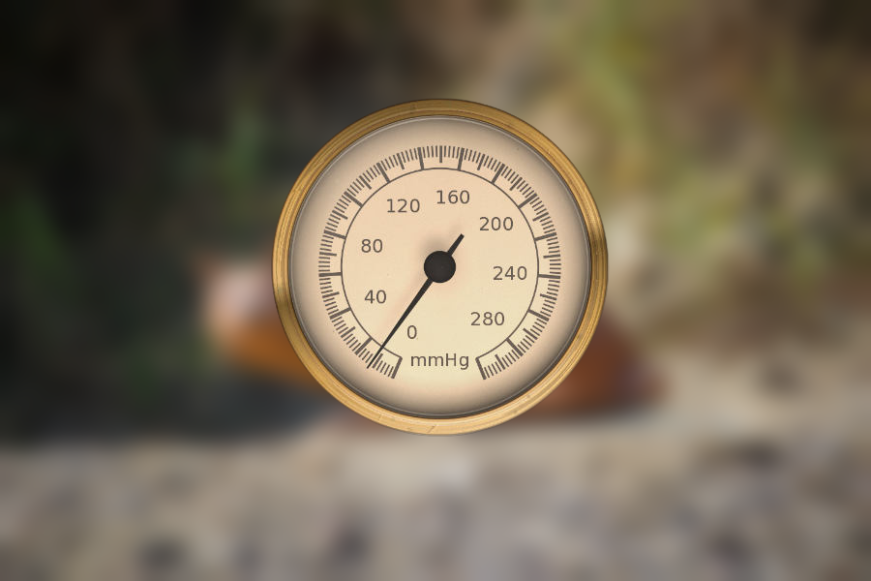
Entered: 12; mmHg
